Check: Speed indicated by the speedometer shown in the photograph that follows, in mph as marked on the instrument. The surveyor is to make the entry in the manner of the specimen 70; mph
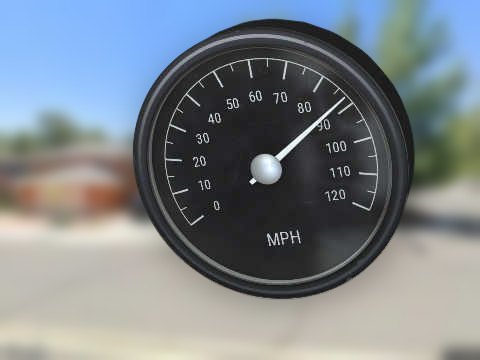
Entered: 87.5; mph
